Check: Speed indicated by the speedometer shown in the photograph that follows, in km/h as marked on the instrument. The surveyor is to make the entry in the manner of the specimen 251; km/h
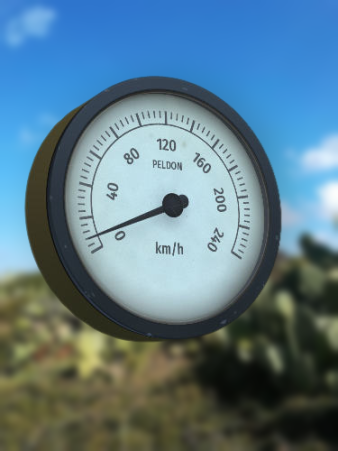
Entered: 8; km/h
